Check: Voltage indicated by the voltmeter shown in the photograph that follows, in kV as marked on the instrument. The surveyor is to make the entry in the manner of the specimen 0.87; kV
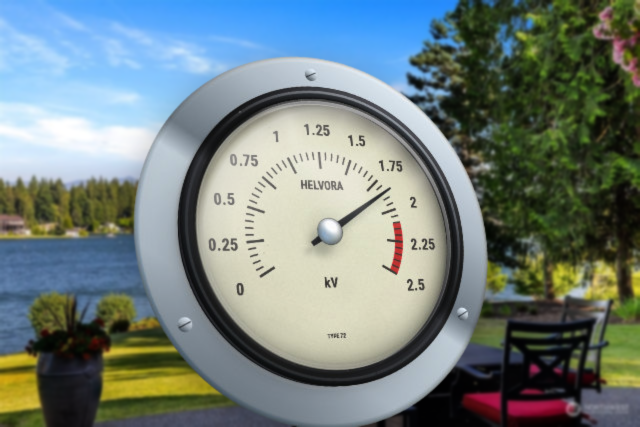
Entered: 1.85; kV
